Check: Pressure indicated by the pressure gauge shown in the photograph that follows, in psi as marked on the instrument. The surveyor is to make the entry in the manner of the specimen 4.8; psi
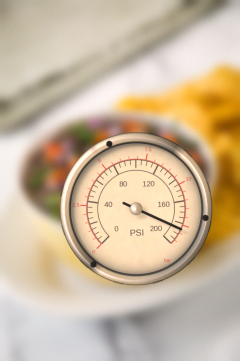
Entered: 185; psi
